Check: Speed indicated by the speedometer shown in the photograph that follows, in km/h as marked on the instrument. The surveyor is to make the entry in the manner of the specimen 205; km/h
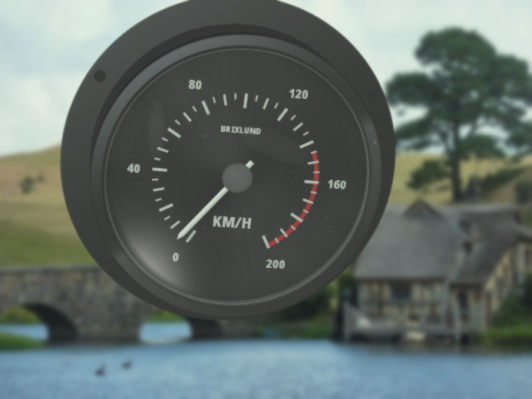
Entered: 5; km/h
